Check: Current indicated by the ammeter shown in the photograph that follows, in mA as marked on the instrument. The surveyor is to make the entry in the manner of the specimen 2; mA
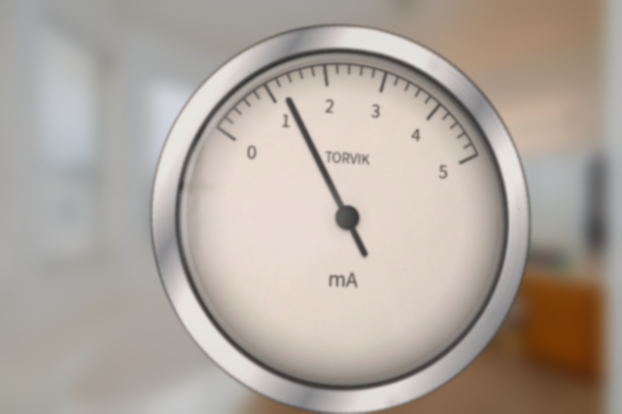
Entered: 1.2; mA
